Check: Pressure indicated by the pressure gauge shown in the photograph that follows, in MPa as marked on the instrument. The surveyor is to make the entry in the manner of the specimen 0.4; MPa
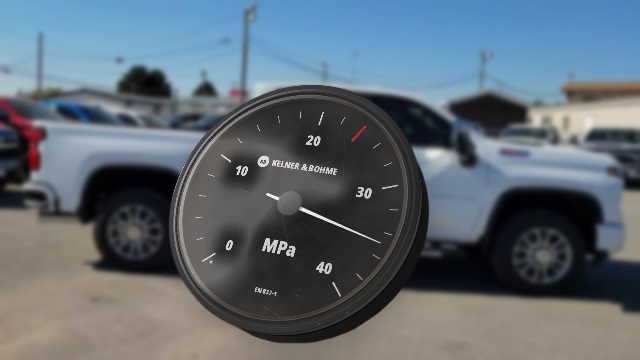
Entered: 35; MPa
